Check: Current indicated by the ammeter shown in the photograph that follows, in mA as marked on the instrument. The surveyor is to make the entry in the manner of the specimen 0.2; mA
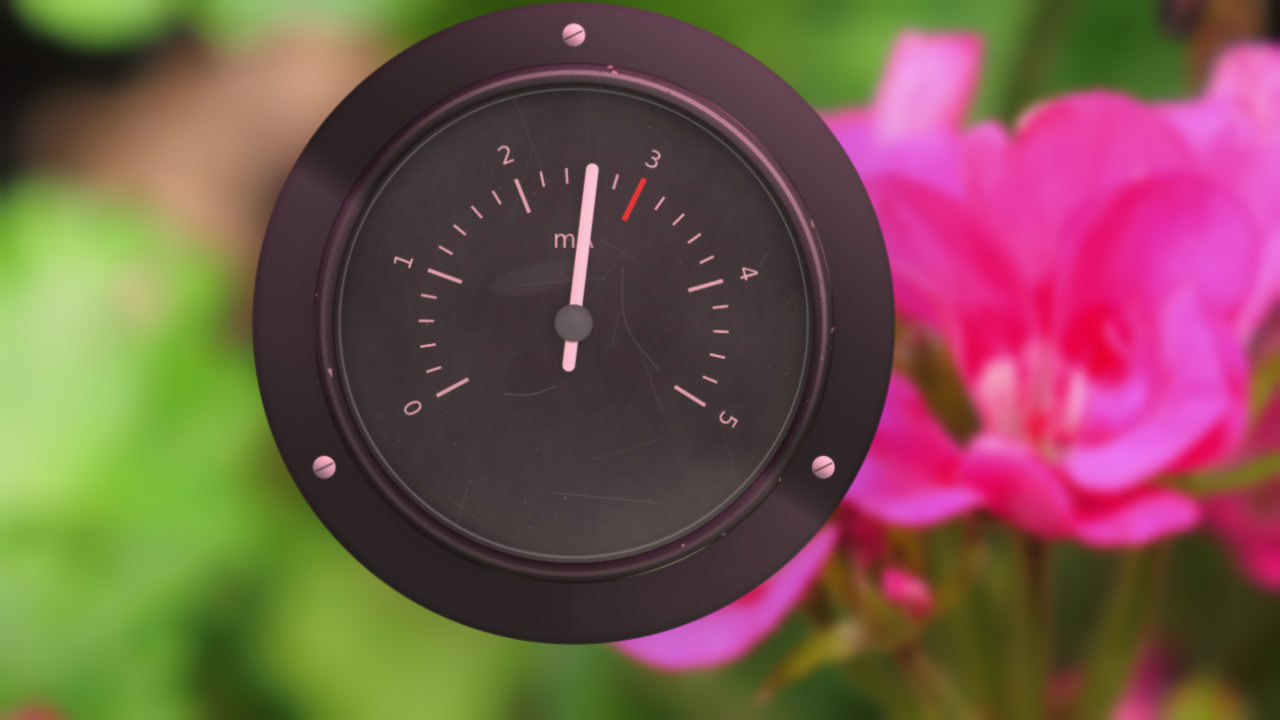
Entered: 2.6; mA
